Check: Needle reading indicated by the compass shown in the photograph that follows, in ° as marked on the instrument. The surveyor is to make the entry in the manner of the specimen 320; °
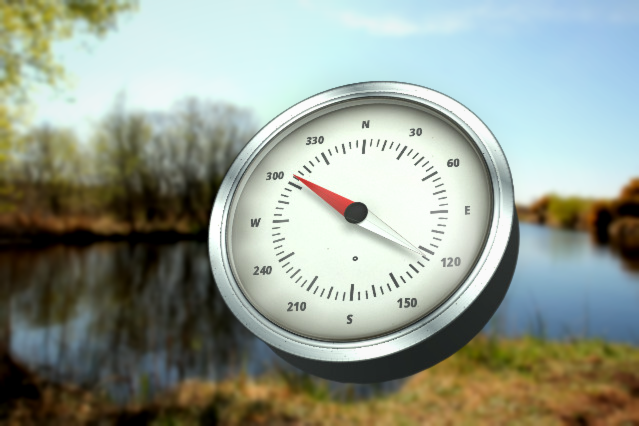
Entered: 305; °
